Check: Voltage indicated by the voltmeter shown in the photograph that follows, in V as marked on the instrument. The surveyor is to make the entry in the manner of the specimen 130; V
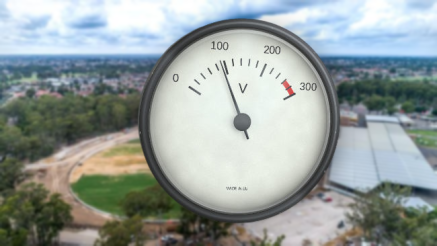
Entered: 90; V
